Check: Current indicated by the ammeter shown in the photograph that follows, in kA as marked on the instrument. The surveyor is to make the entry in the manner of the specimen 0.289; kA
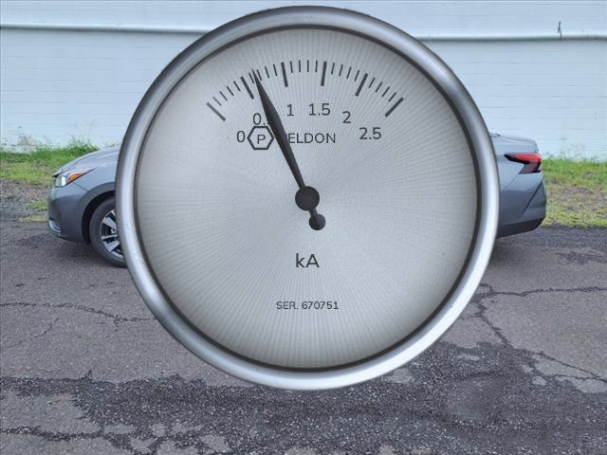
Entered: 0.65; kA
